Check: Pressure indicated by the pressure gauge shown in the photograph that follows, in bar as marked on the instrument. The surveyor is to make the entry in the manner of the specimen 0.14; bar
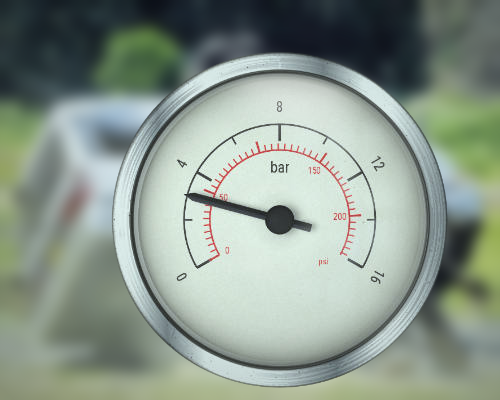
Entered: 3; bar
